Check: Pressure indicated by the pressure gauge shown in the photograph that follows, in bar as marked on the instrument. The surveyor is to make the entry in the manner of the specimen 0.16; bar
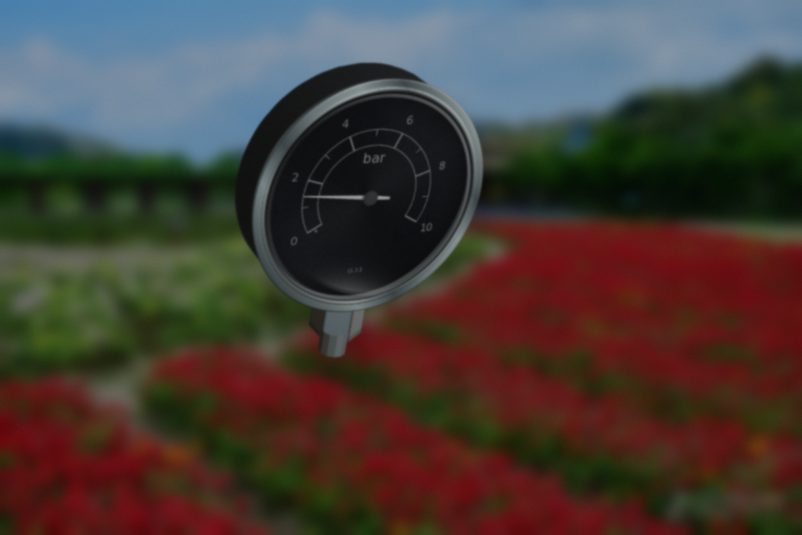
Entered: 1.5; bar
